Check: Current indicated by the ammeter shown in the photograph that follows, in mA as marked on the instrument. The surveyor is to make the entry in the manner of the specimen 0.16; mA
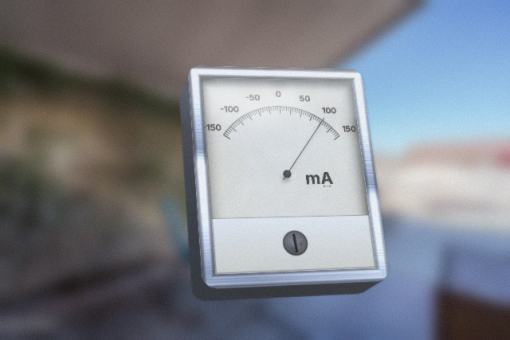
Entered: 100; mA
